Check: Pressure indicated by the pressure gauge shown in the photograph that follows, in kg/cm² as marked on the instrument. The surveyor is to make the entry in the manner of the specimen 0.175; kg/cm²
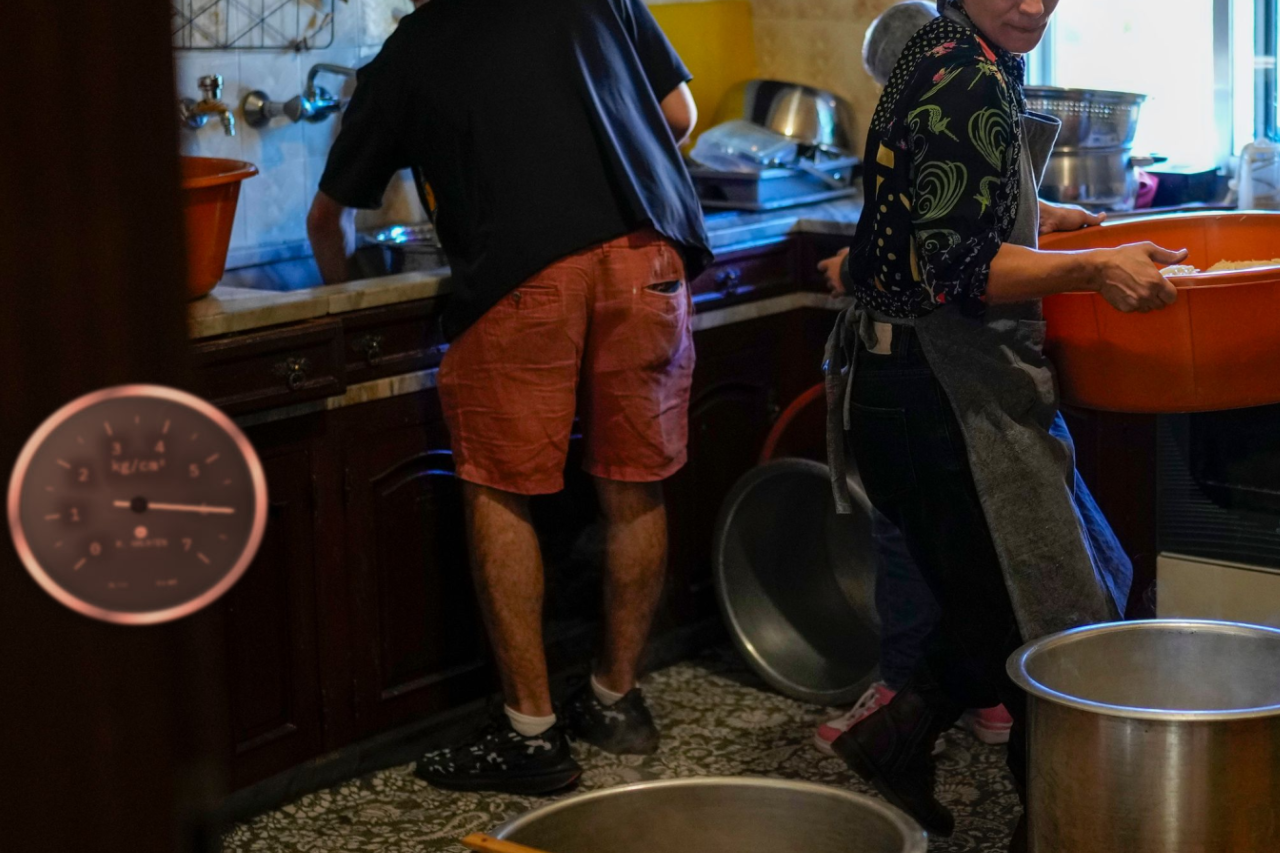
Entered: 6; kg/cm²
